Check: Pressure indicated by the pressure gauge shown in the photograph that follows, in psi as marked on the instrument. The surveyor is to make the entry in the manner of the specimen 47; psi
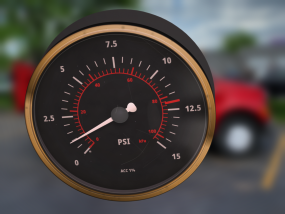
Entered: 1; psi
